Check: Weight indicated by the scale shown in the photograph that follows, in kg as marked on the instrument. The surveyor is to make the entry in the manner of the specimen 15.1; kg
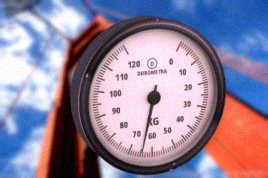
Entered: 65; kg
